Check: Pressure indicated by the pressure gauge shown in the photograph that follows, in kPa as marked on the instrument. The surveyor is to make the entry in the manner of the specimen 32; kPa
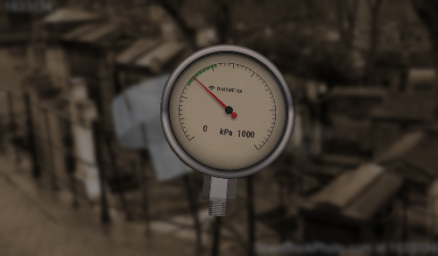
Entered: 300; kPa
